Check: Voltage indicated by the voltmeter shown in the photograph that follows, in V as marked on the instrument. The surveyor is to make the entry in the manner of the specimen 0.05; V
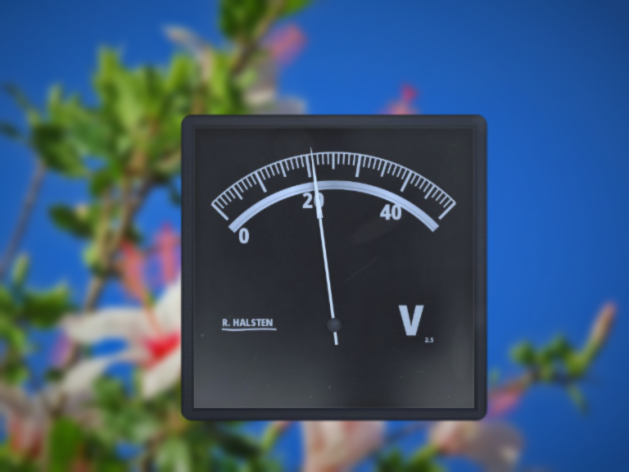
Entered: 21; V
